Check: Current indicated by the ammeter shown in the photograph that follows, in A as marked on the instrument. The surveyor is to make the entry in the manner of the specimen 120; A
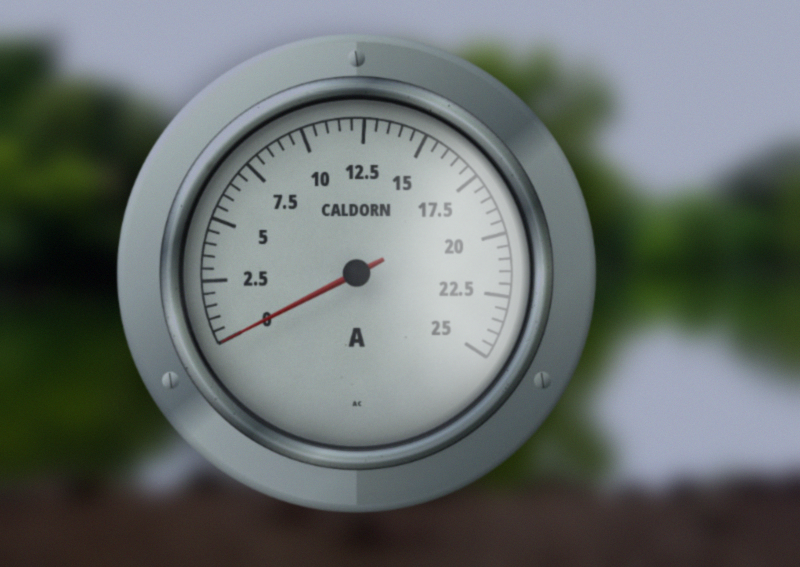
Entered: 0; A
